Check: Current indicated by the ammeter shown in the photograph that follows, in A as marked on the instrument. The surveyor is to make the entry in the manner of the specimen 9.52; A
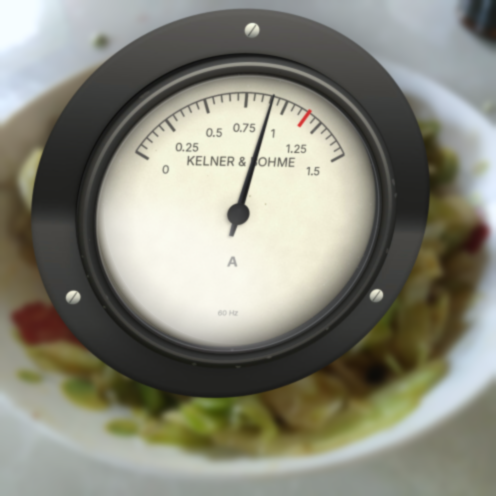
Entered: 0.9; A
